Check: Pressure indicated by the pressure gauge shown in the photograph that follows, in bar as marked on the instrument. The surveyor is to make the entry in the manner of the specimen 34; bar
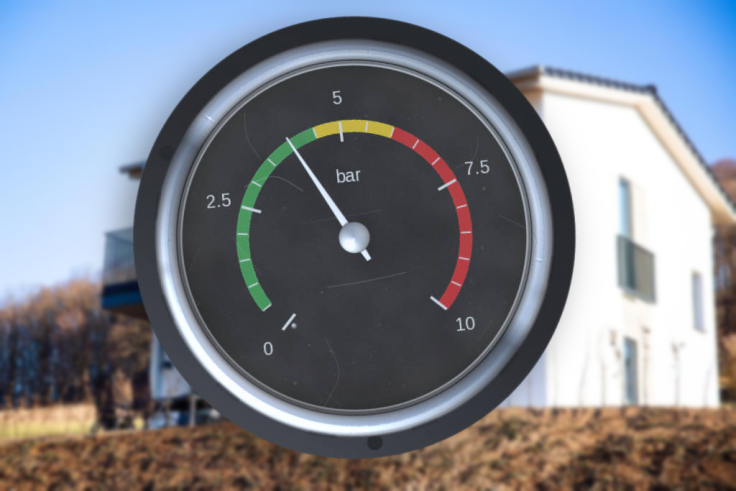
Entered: 4; bar
